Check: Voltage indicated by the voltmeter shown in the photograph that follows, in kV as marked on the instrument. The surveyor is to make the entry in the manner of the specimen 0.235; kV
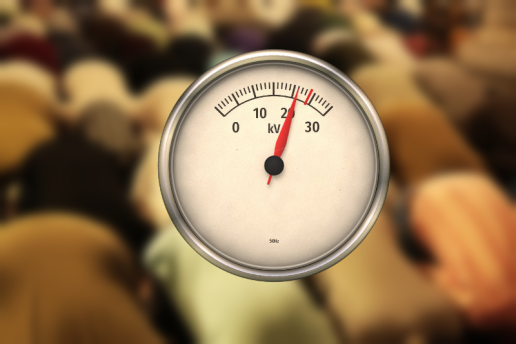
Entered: 21; kV
